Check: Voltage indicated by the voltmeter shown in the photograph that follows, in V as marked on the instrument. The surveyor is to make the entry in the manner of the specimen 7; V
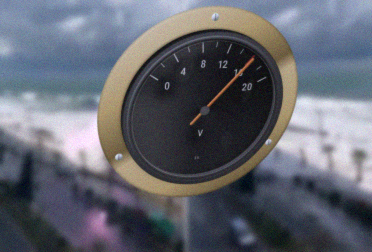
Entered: 16; V
